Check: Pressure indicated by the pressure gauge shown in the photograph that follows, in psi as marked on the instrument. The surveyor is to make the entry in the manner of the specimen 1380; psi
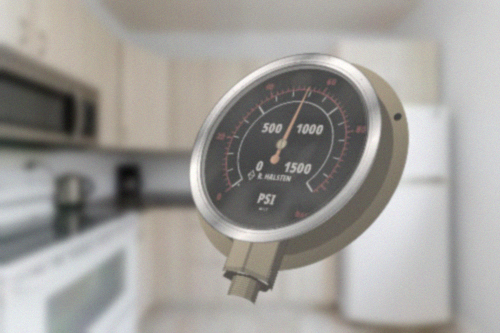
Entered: 800; psi
